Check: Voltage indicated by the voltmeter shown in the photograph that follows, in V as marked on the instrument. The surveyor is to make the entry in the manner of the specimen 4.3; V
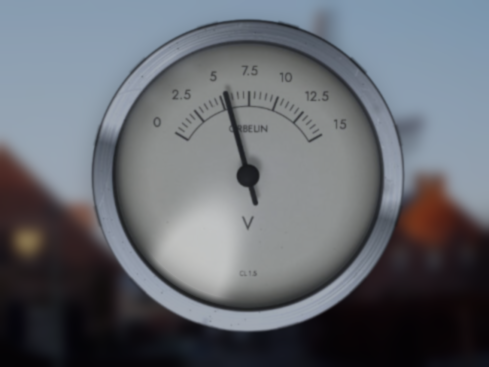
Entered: 5.5; V
